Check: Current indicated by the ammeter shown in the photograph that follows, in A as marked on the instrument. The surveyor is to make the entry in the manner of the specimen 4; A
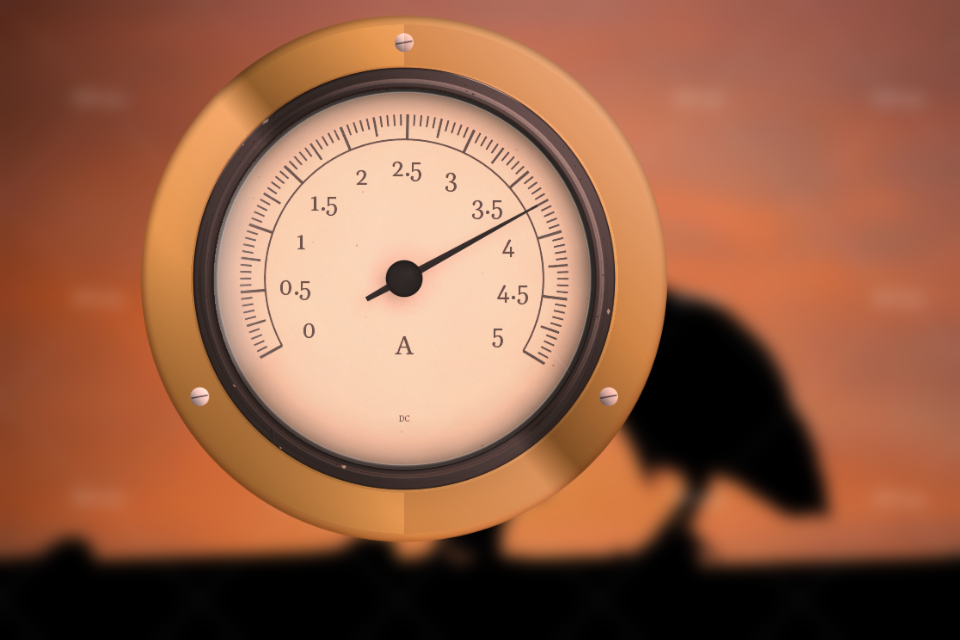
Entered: 3.75; A
